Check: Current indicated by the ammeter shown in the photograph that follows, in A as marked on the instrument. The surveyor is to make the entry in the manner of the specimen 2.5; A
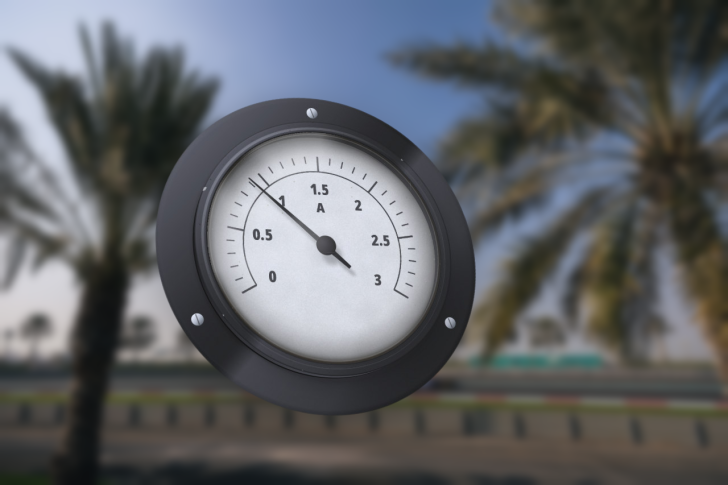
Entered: 0.9; A
